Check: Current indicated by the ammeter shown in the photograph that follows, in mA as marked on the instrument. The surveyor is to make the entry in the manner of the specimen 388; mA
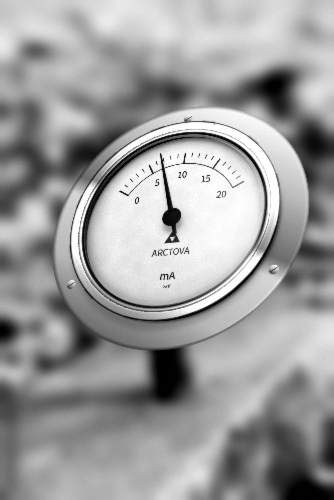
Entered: 7; mA
